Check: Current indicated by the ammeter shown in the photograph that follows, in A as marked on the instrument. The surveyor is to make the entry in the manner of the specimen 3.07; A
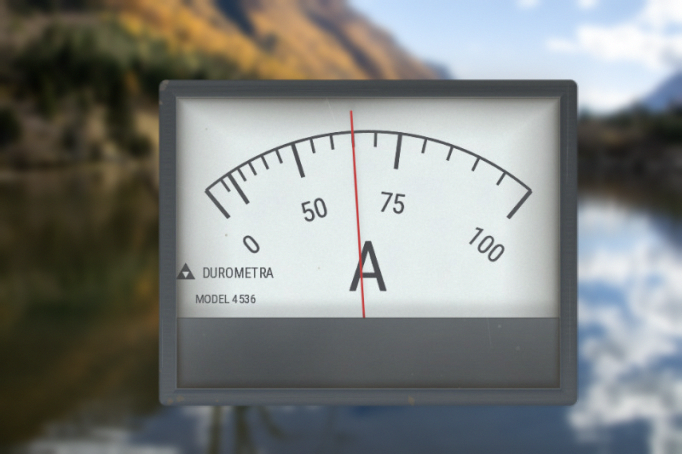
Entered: 65; A
